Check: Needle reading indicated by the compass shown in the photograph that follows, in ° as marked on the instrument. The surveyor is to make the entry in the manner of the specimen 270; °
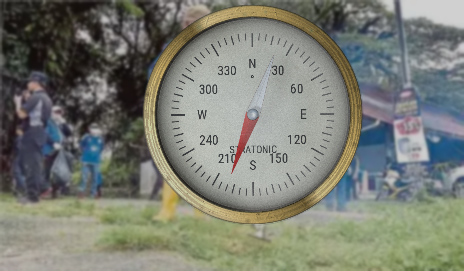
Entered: 200; °
